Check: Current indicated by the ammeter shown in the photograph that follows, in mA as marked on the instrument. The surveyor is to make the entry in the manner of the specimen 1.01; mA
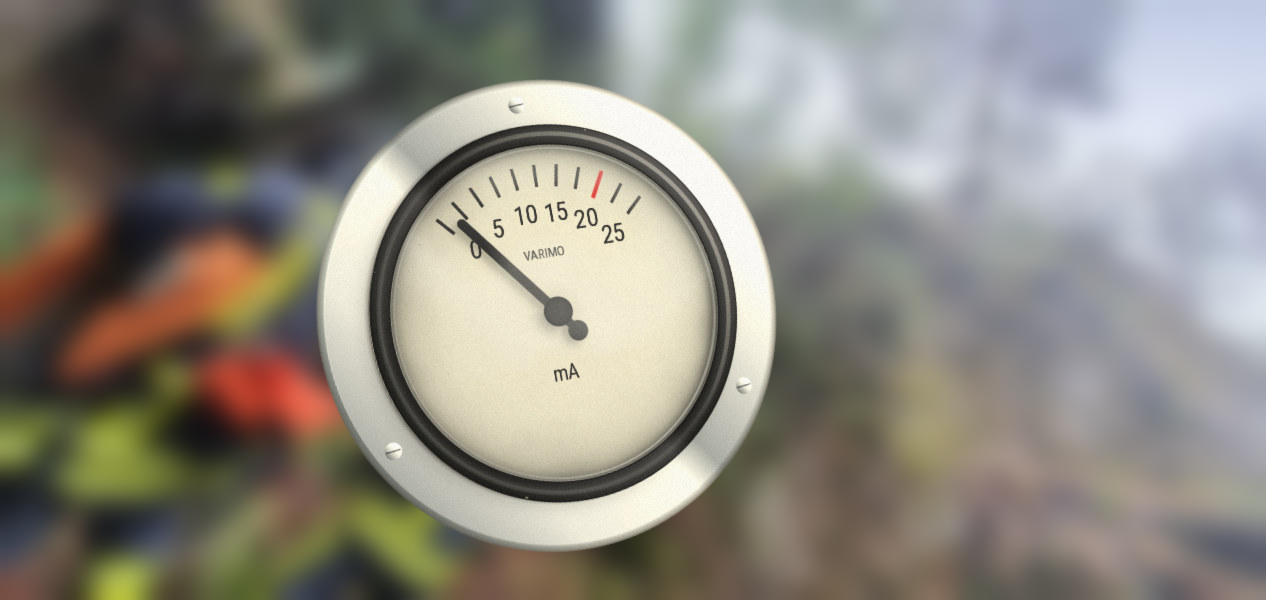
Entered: 1.25; mA
